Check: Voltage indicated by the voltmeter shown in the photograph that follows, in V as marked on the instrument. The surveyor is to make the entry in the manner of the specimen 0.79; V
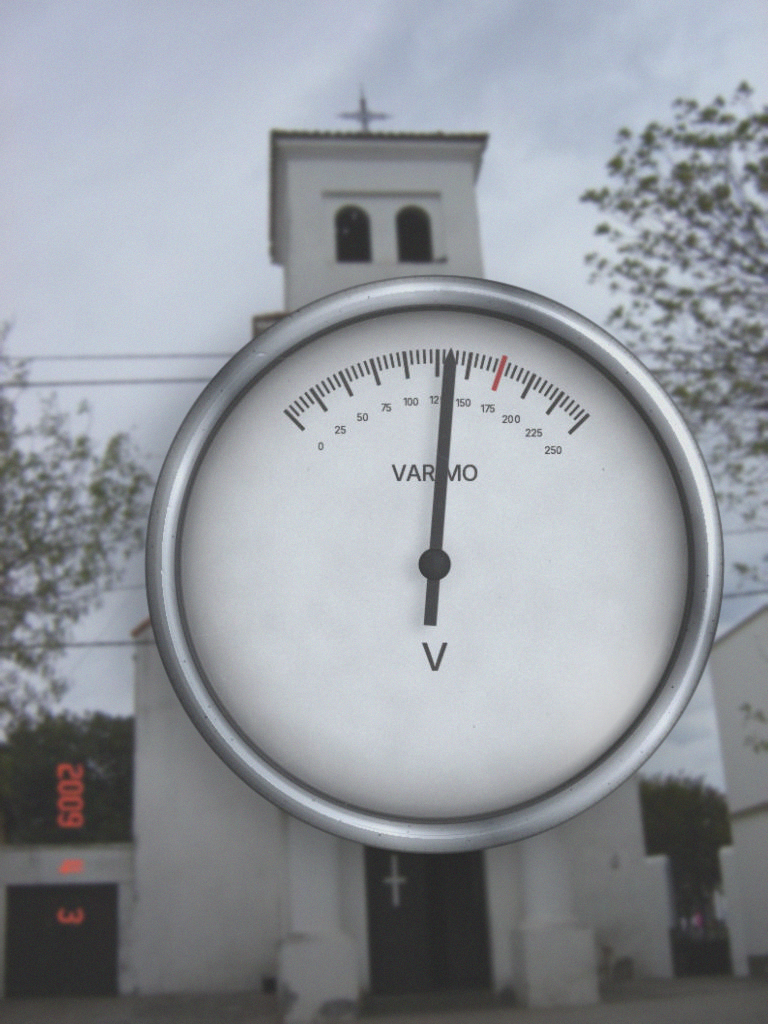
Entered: 135; V
